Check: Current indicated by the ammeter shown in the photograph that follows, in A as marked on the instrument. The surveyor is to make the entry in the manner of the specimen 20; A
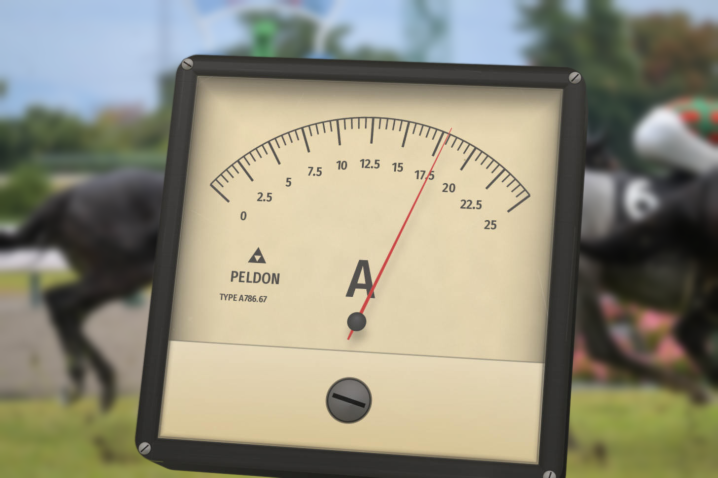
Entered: 18; A
